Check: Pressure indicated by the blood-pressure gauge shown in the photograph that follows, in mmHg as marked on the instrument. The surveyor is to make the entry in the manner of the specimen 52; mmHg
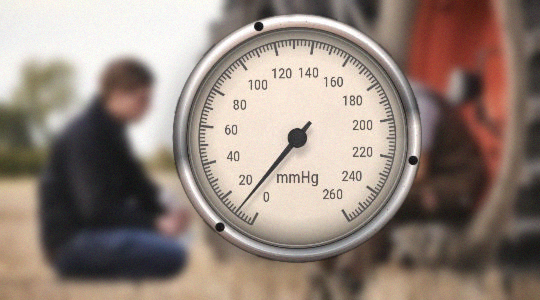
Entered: 10; mmHg
